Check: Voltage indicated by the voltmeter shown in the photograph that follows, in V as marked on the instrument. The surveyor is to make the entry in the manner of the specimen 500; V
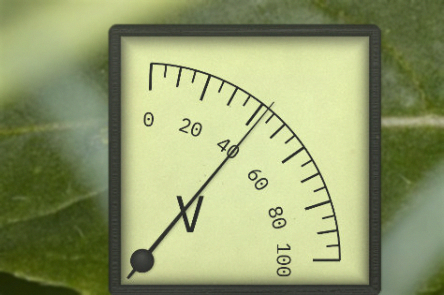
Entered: 42.5; V
